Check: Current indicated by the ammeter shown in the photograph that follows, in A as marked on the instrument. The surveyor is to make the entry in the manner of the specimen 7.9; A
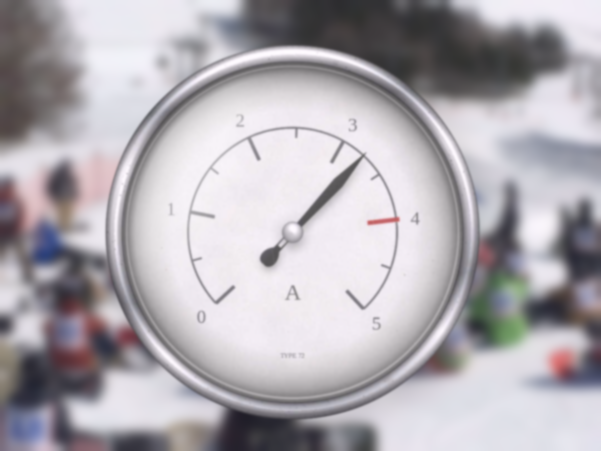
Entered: 3.25; A
